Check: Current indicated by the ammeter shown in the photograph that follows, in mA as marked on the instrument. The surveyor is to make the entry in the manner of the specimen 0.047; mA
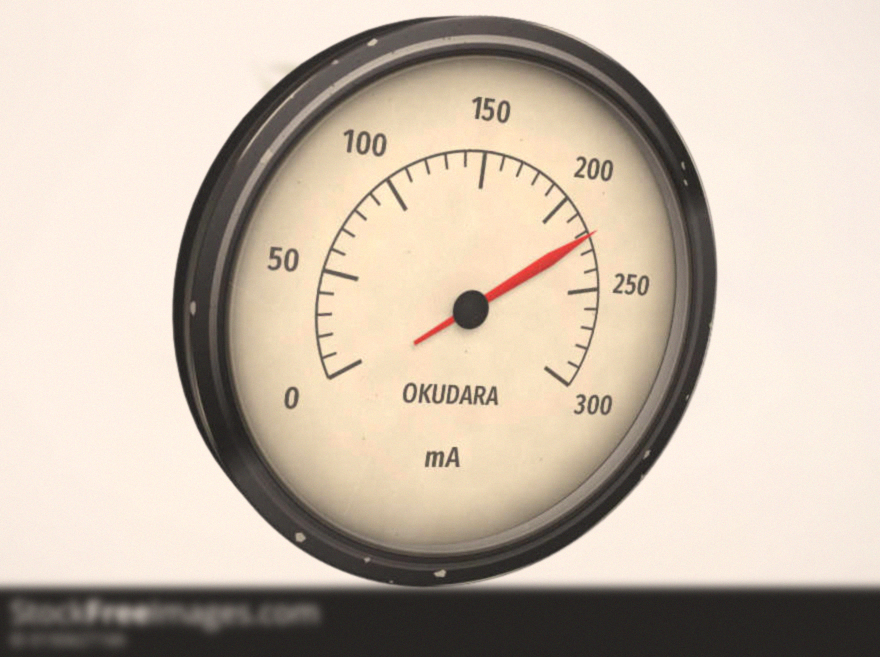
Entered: 220; mA
